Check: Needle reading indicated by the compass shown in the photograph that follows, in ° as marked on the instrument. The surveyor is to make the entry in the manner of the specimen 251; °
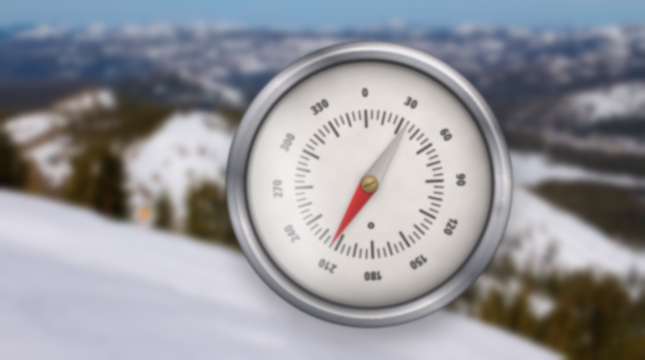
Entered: 215; °
